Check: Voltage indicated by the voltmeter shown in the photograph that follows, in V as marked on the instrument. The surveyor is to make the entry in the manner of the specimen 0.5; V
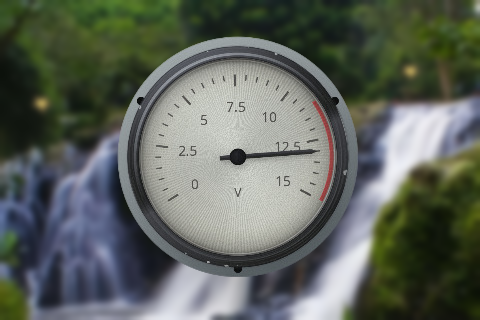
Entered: 13; V
